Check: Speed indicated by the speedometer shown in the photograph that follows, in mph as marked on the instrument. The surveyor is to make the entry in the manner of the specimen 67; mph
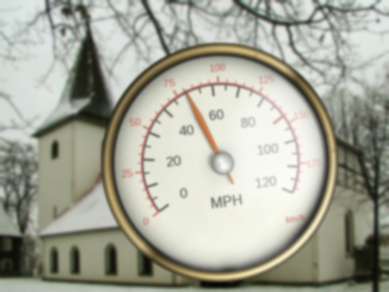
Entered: 50; mph
